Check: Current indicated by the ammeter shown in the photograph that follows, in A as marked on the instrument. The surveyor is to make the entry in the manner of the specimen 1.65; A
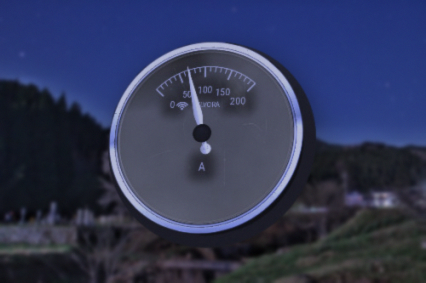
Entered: 70; A
